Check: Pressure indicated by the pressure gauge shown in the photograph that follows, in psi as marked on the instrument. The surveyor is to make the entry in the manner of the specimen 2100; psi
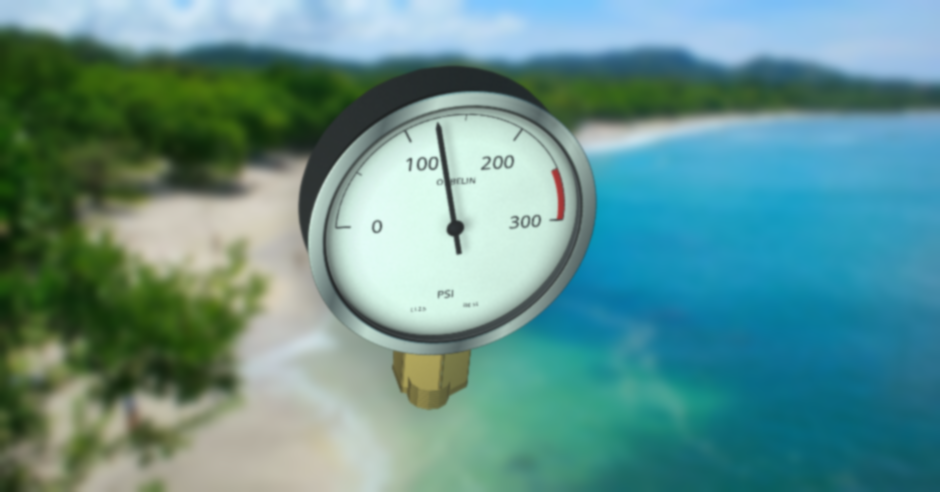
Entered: 125; psi
